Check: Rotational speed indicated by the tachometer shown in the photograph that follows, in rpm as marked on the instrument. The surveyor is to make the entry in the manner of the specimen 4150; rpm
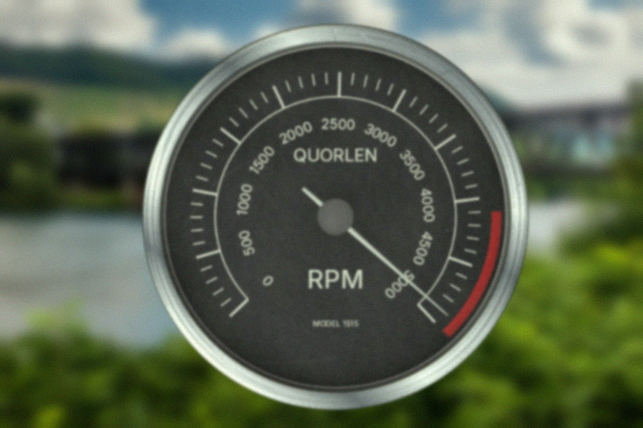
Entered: 4900; rpm
